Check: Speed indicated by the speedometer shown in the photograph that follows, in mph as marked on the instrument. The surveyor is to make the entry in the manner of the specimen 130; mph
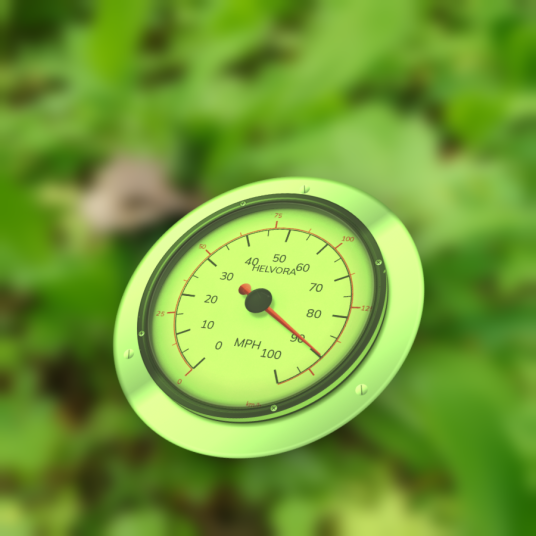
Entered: 90; mph
